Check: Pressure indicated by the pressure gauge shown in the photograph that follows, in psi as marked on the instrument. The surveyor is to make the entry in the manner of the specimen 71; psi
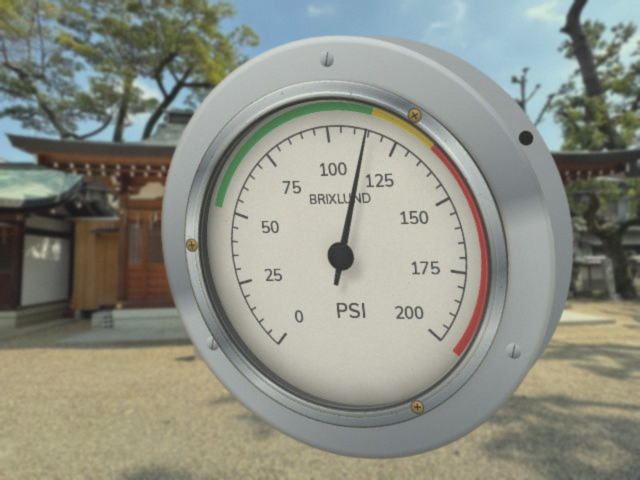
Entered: 115; psi
